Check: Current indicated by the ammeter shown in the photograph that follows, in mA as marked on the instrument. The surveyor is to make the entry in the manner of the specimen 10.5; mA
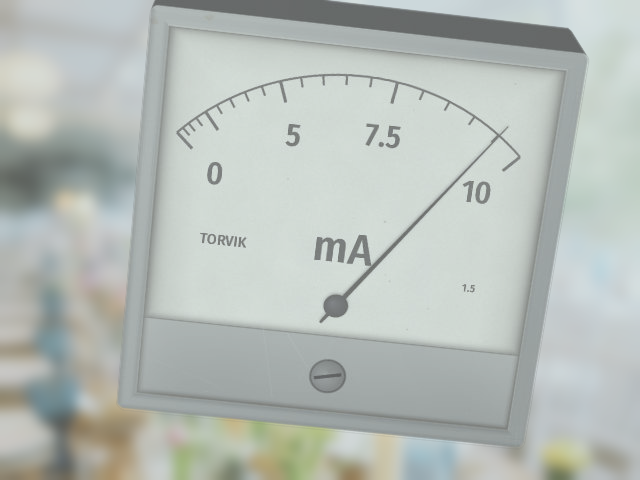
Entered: 9.5; mA
